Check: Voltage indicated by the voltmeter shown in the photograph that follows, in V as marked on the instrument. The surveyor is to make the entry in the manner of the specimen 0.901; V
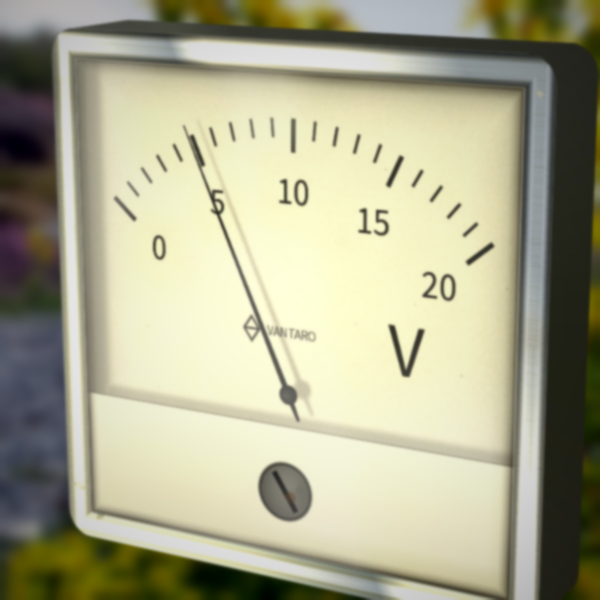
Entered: 5; V
